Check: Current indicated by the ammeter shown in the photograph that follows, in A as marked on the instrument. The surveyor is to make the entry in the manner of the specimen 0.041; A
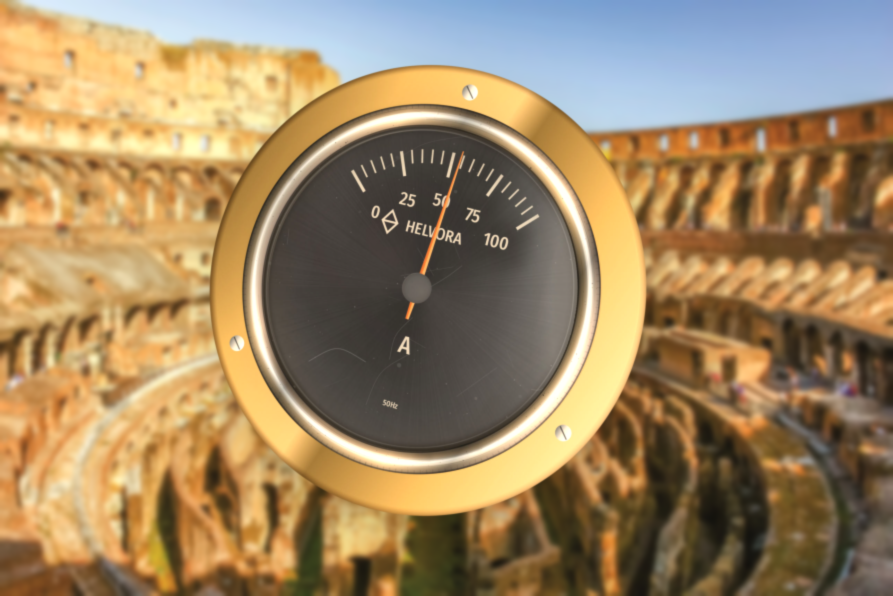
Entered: 55; A
